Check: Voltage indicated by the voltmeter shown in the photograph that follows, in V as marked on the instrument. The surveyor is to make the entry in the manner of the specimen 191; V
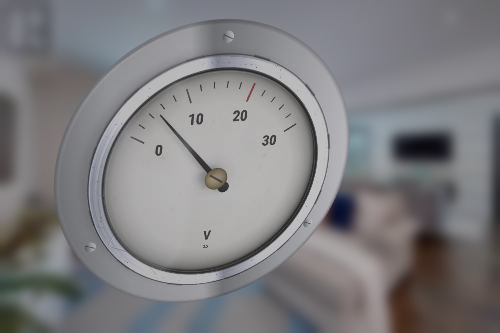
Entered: 5; V
